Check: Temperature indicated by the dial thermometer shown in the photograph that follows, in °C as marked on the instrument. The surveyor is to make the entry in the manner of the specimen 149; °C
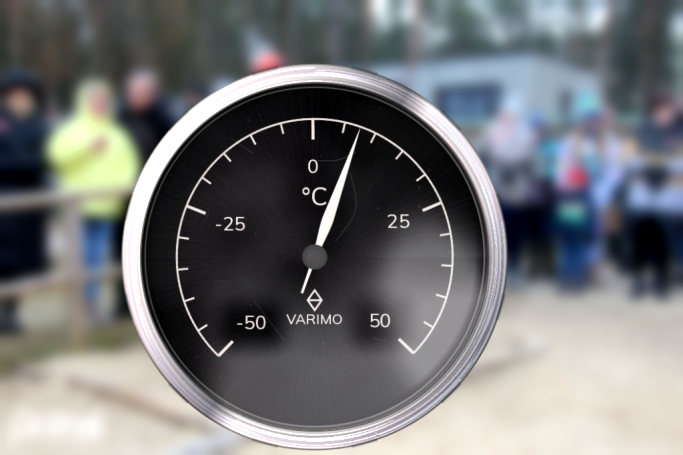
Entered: 7.5; °C
